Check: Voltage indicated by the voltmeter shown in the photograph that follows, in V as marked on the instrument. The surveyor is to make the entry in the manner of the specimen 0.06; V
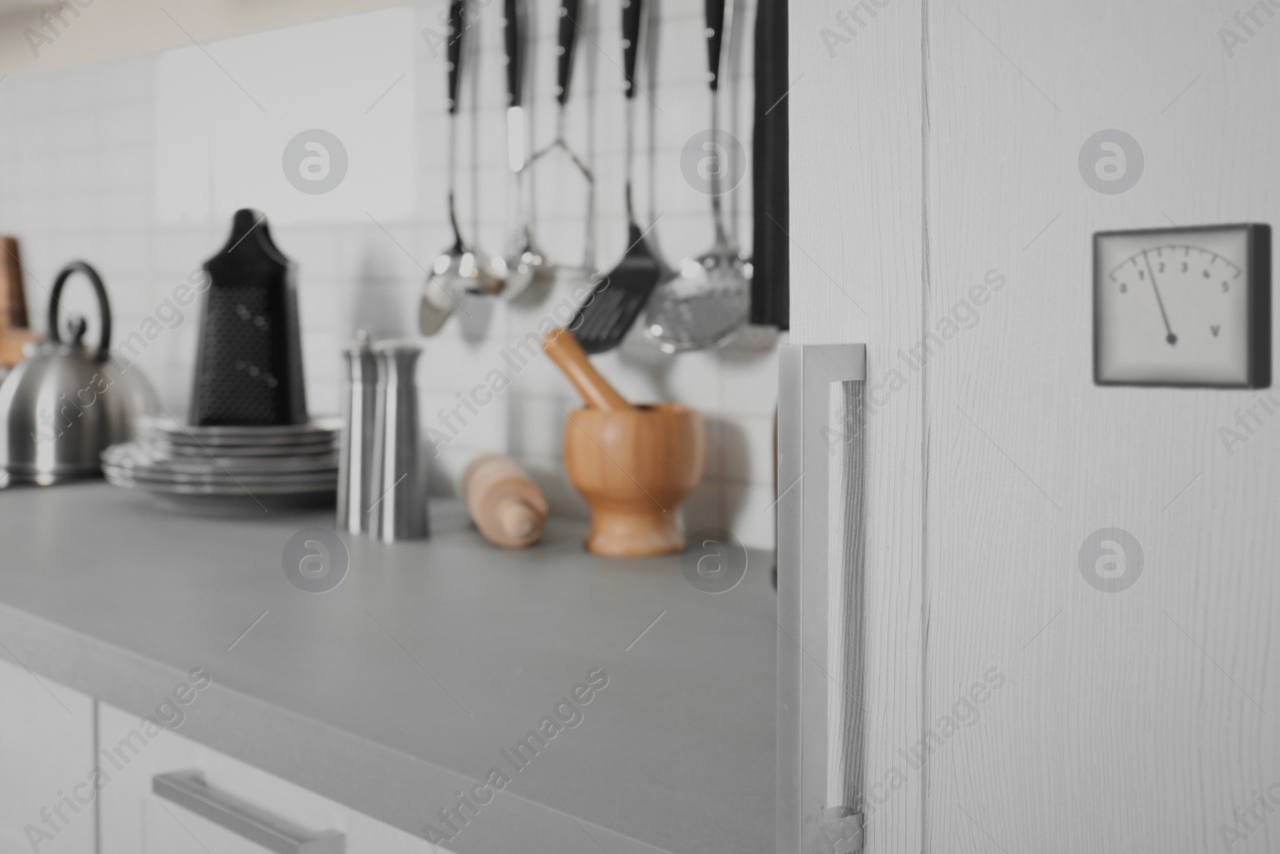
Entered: 1.5; V
